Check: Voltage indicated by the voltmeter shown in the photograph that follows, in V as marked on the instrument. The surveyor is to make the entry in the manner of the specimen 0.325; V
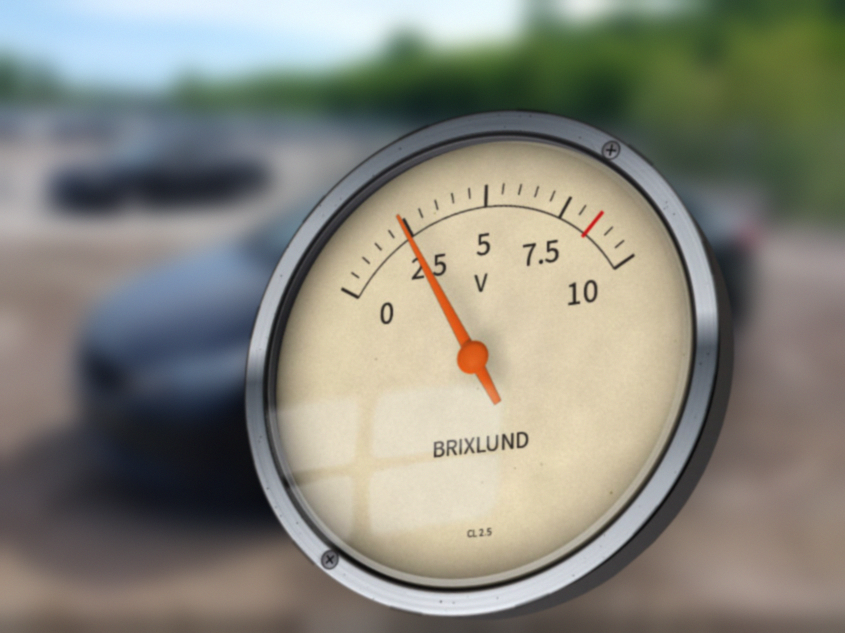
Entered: 2.5; V
